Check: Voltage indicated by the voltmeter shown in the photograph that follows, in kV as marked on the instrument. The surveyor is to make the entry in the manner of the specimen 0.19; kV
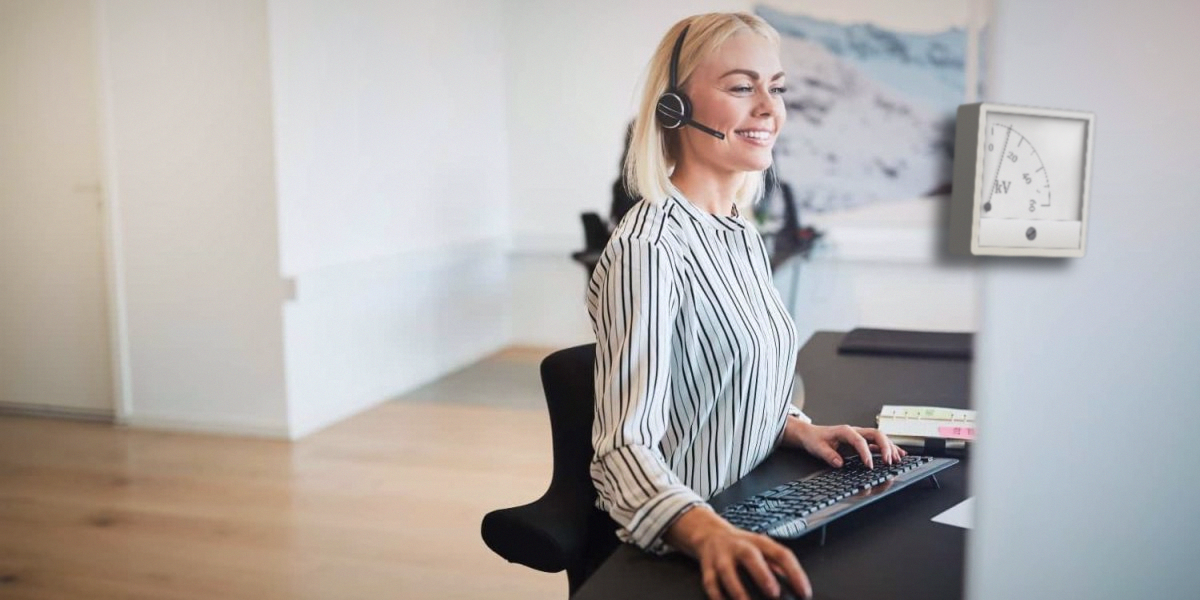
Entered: 10; kV
